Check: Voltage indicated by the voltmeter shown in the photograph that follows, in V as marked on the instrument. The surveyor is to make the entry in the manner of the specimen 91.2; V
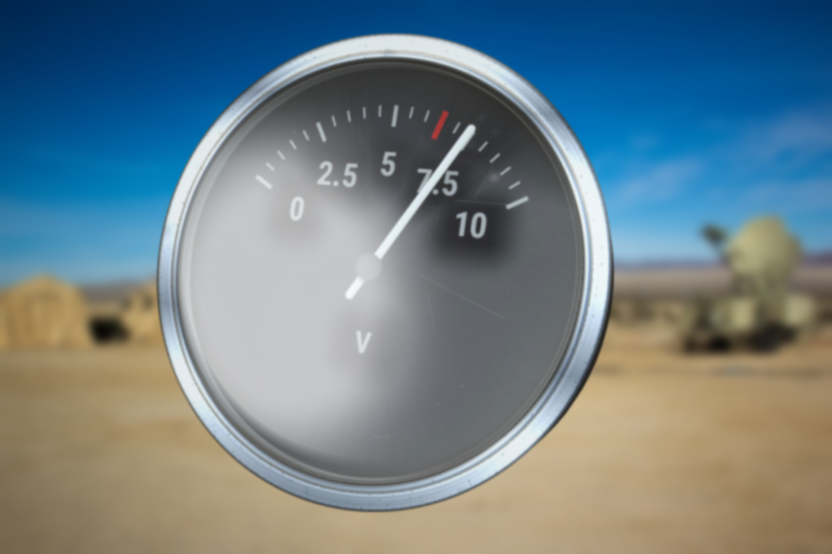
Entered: 7.5; V
